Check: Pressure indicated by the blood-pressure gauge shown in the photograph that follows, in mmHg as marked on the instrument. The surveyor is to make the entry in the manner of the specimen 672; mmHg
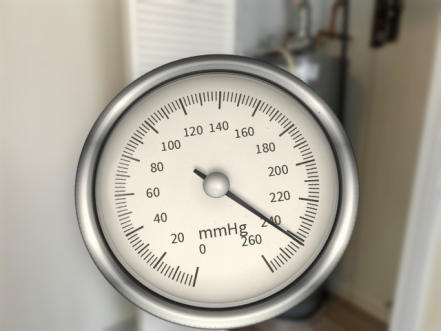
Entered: 242; mmHg
